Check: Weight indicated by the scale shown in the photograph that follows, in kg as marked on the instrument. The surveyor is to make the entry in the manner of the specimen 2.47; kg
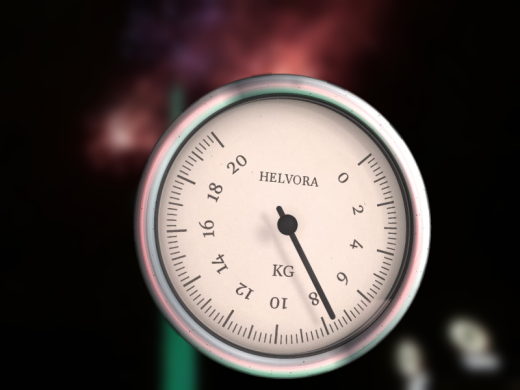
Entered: 7.6; kg
